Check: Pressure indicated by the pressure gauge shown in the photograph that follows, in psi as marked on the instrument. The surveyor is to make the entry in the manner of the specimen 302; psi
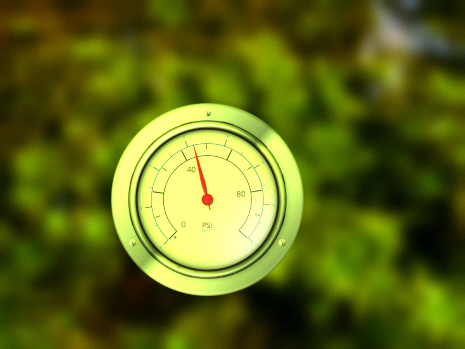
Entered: 45; psi
